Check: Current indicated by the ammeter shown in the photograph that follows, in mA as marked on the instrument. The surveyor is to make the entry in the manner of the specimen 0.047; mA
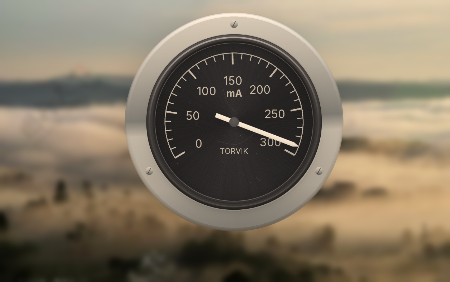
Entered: 290; mA
